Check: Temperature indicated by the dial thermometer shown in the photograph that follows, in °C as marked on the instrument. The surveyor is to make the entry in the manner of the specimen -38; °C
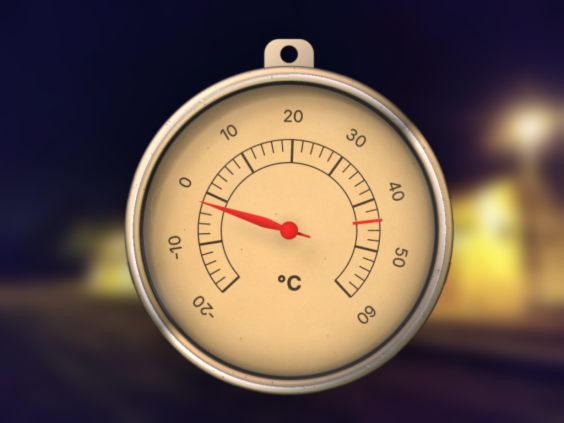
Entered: -2; °C
